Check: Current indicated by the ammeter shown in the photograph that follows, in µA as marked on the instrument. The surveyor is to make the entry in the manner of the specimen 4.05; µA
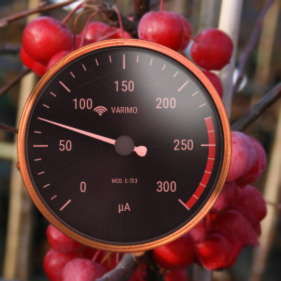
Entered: 70; µA
